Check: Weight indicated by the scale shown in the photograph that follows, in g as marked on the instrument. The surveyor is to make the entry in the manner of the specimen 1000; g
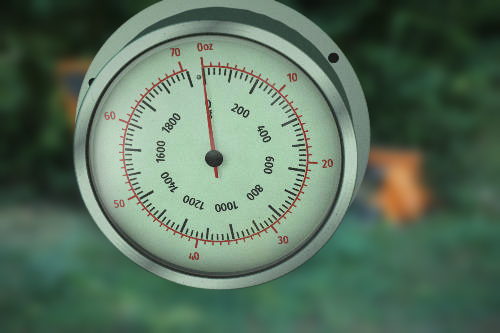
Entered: 0; g
